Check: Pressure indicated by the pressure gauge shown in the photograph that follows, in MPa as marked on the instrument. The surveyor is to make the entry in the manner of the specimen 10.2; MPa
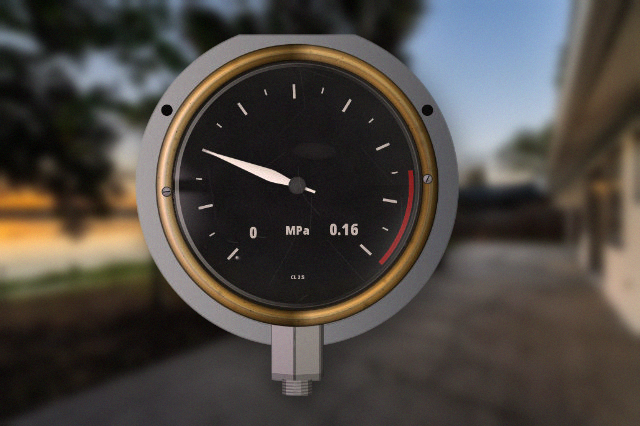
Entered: 0.04; MPa
